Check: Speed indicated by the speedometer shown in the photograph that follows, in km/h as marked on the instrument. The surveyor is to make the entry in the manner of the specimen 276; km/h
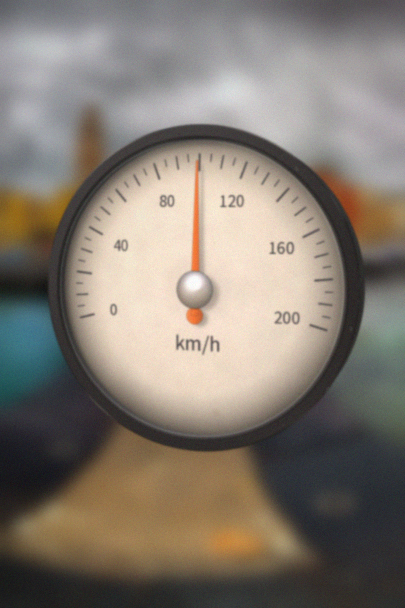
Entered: 100; km/h
